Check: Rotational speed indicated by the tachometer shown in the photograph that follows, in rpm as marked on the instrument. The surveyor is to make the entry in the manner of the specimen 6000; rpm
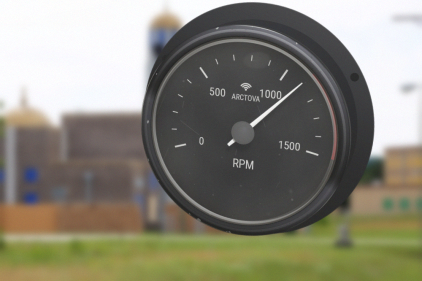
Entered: 1100; rpm
